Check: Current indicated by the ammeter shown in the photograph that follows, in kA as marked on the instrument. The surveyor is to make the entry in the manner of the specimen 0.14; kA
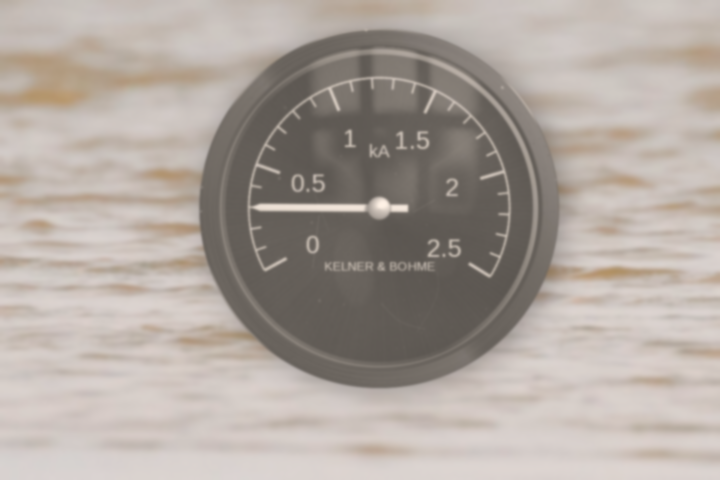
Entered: 0.3; kA
